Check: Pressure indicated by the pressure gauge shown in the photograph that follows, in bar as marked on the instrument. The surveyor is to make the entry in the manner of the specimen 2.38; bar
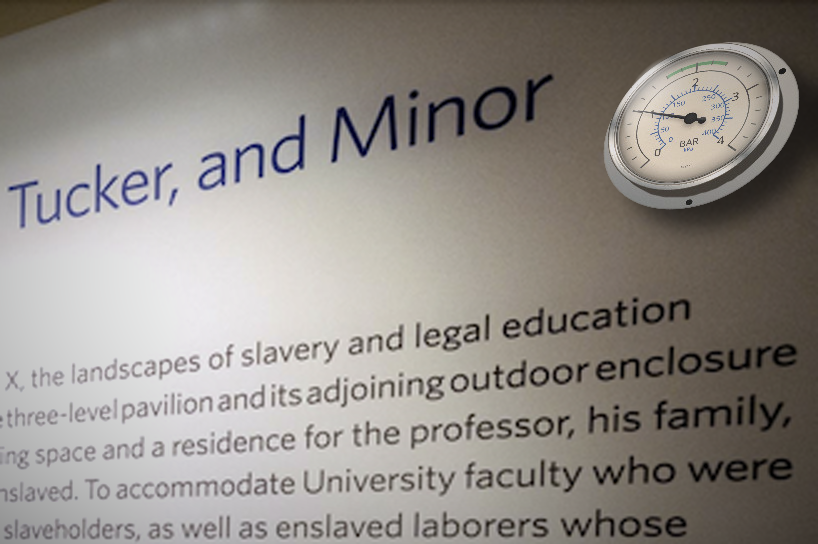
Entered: 1; bar
